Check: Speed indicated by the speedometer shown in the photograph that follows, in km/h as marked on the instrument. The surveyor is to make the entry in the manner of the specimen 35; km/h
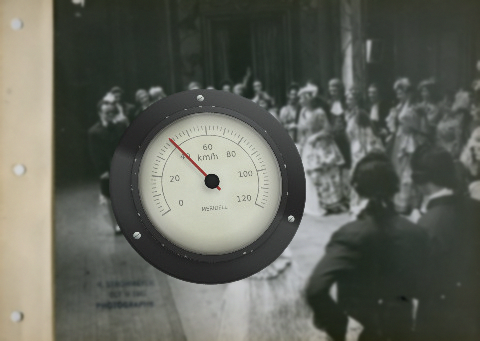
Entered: 40; km/h
